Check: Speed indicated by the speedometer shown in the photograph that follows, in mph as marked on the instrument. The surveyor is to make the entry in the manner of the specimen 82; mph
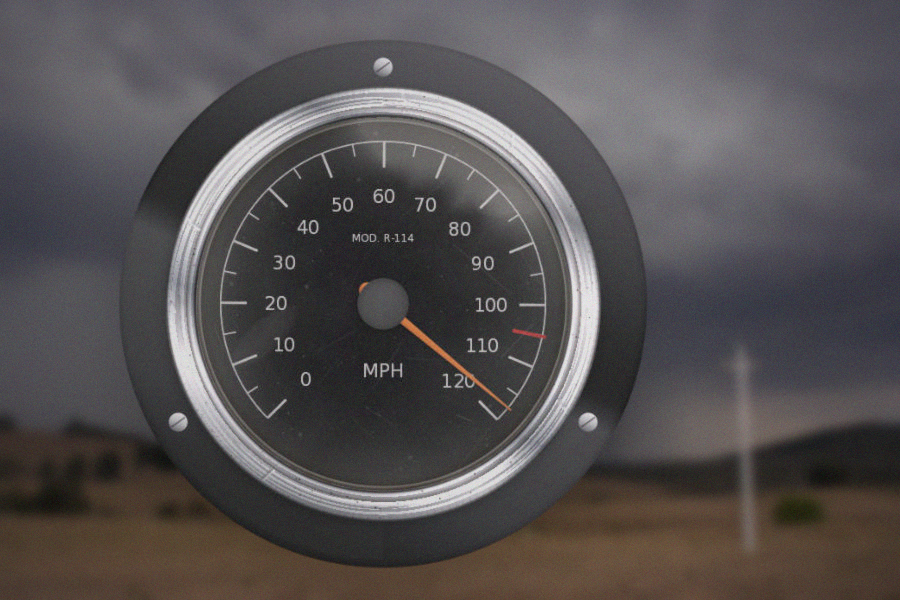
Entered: 117.5; mph
